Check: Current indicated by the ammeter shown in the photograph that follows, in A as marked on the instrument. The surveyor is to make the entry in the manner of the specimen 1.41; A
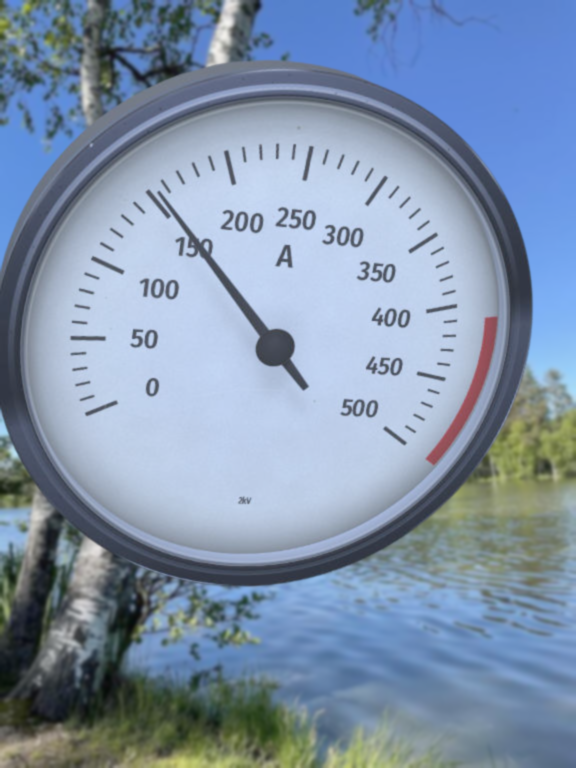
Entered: 155; A
